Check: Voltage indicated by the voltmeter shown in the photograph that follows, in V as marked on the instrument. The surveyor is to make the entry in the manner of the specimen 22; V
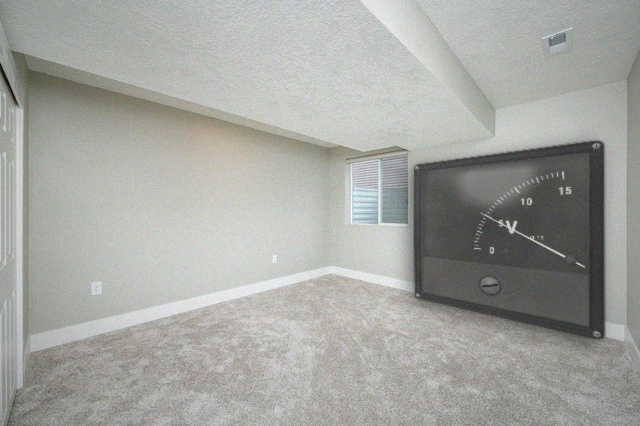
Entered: 5; V
